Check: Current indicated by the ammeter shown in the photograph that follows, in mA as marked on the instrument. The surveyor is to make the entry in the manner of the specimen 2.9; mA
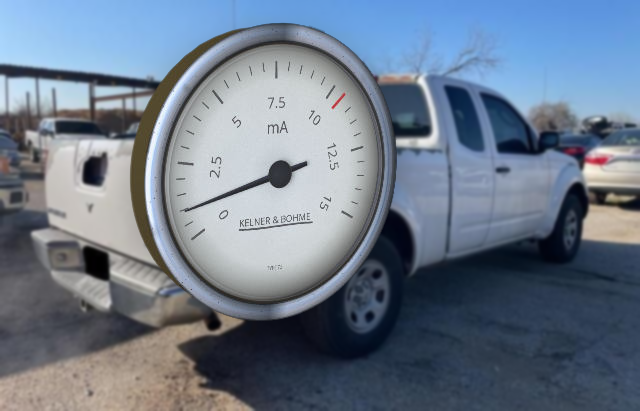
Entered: 1; mA
